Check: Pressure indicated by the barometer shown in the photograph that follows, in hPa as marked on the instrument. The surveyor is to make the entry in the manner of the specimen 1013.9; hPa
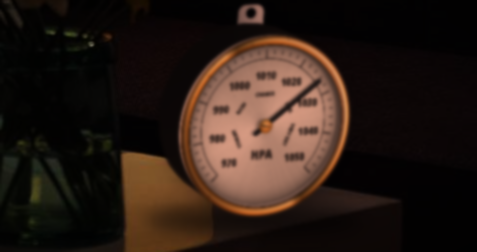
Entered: 1026; hPa
